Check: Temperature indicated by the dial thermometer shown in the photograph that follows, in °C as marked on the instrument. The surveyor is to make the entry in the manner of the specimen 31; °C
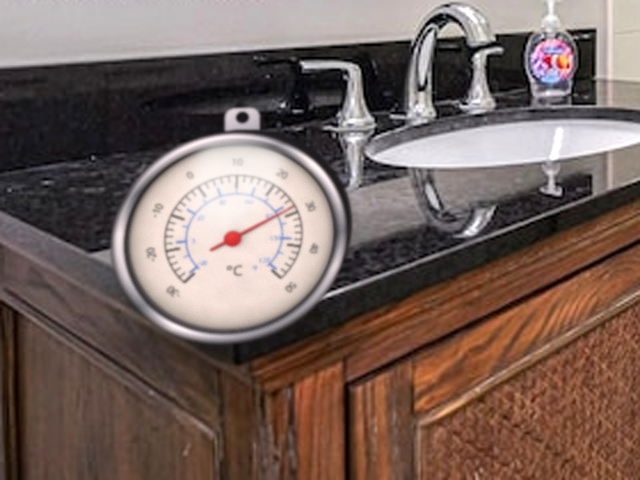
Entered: 28; °C
